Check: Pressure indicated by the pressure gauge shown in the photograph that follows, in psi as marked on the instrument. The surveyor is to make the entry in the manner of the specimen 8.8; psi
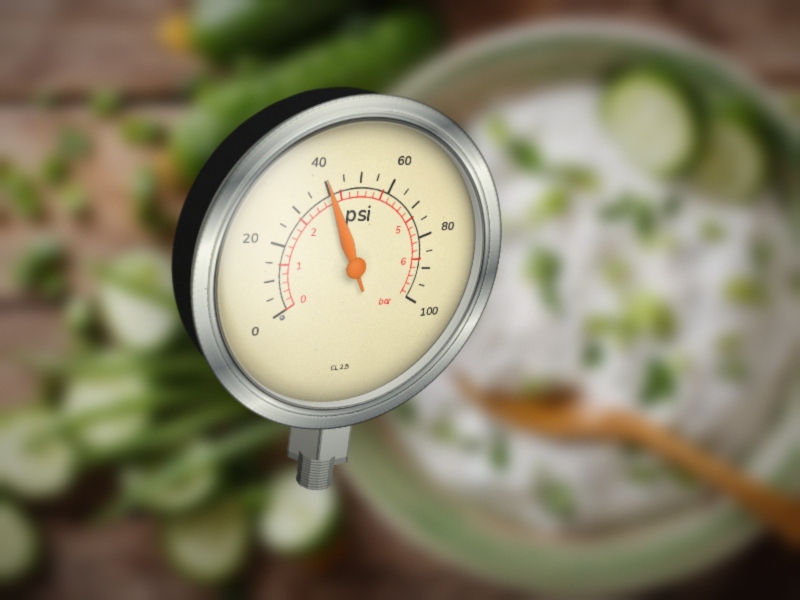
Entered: 40; psi
